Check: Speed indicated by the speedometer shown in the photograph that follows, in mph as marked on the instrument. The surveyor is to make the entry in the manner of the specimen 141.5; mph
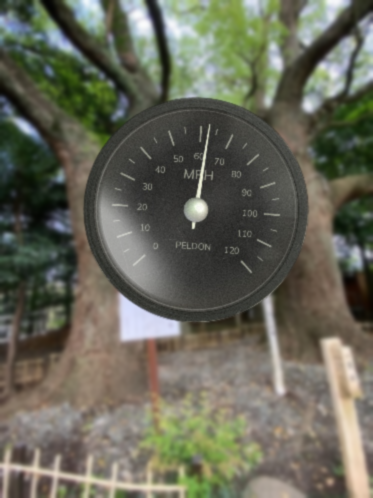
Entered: 62.5; mph
